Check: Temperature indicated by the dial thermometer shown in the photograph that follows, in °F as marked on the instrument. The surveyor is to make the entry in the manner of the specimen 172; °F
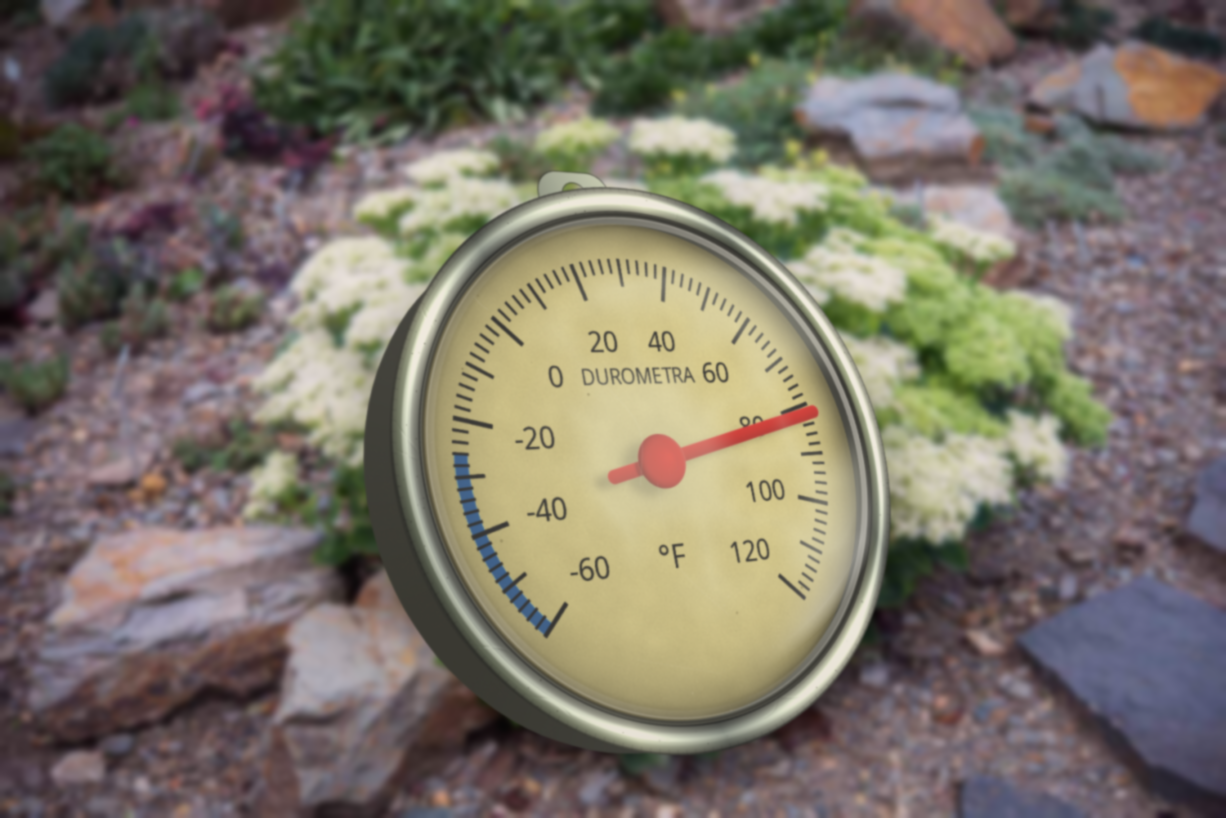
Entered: 82; °F
